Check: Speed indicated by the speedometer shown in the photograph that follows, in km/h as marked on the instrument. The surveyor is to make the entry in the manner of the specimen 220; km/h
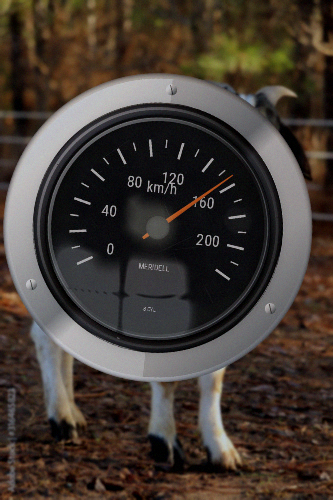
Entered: 155; km/h
